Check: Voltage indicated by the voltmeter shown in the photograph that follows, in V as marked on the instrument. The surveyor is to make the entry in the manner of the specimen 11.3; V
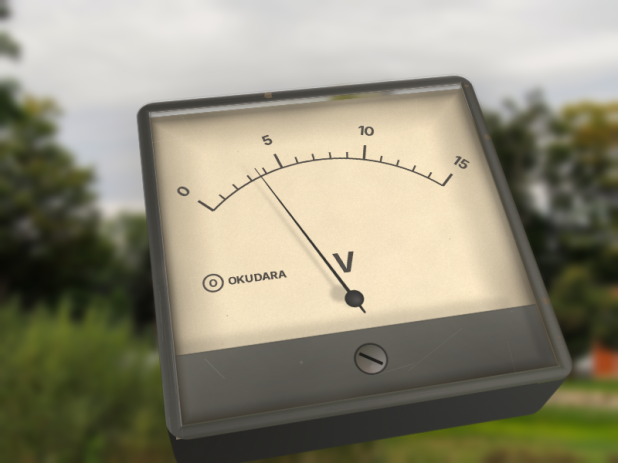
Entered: 3.5; V
